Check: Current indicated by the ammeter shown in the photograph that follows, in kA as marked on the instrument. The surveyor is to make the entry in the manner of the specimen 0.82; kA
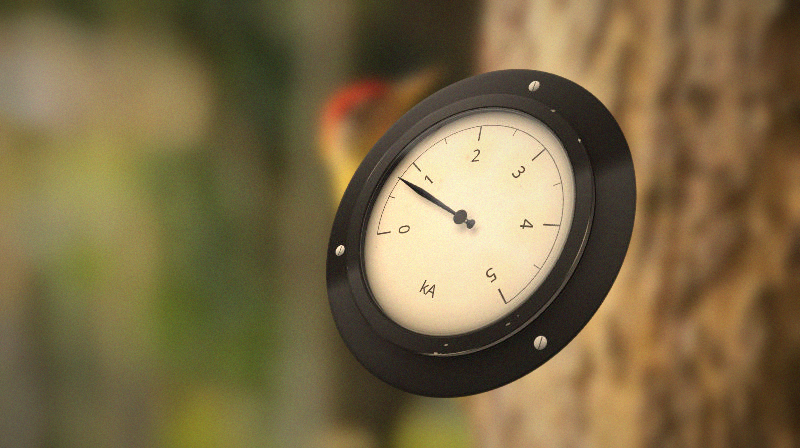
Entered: 0.75; kA
